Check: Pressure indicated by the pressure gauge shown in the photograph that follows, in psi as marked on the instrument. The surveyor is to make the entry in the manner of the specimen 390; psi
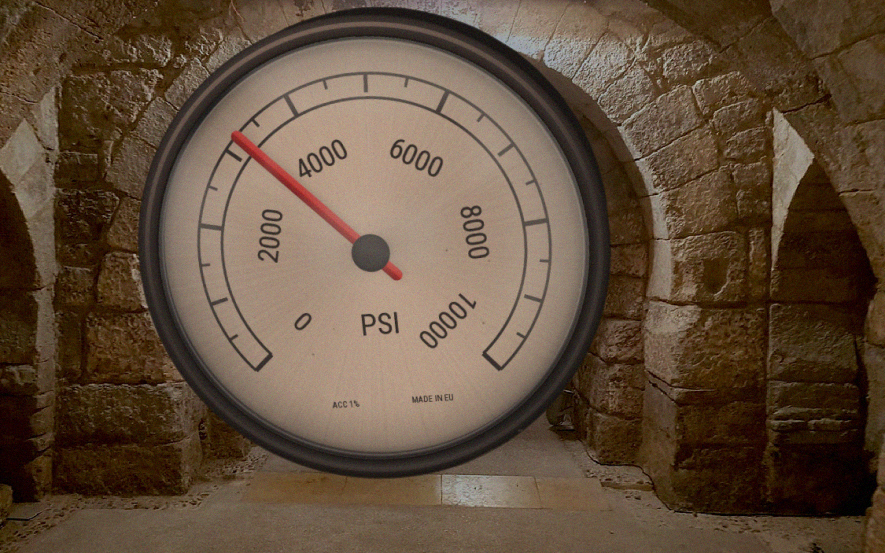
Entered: 3250; psi
